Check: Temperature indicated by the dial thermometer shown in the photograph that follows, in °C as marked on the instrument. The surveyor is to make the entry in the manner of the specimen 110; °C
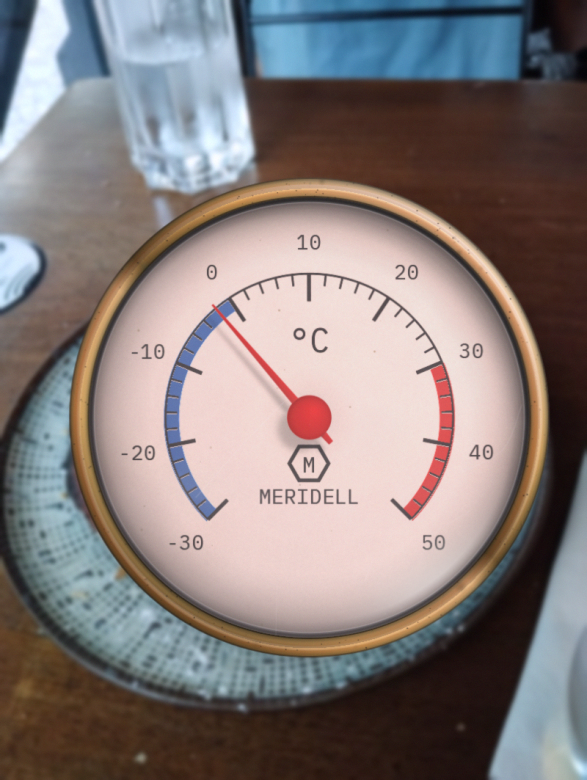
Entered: -2; °C
